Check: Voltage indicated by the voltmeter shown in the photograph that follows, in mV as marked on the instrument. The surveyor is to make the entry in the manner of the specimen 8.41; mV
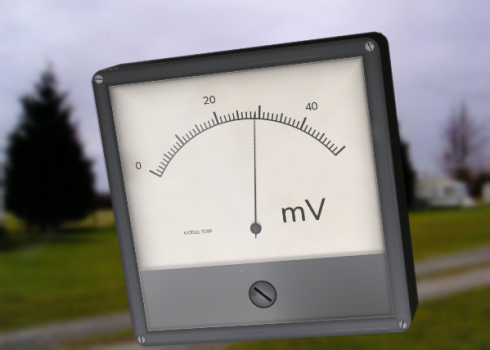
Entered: 29; mV
